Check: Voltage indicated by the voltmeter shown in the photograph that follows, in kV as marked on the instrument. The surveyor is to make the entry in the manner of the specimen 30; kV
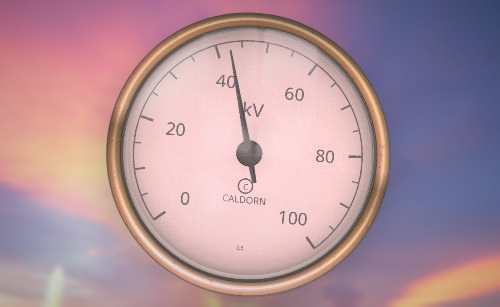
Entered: 42.5; kV
